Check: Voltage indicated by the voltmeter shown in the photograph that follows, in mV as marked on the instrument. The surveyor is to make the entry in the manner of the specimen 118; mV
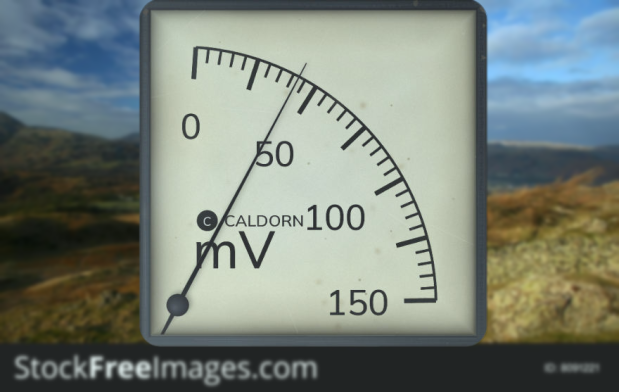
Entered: 42.5; mV
